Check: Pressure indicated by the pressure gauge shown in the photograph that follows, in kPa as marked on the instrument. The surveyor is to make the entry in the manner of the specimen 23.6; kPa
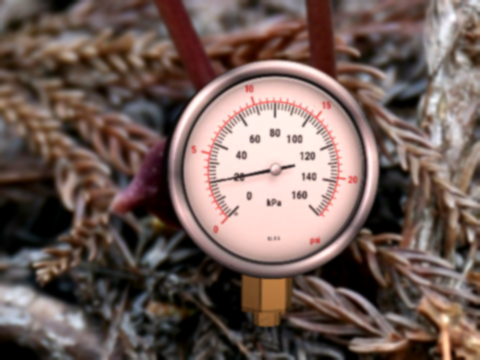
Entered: 20; kPa
